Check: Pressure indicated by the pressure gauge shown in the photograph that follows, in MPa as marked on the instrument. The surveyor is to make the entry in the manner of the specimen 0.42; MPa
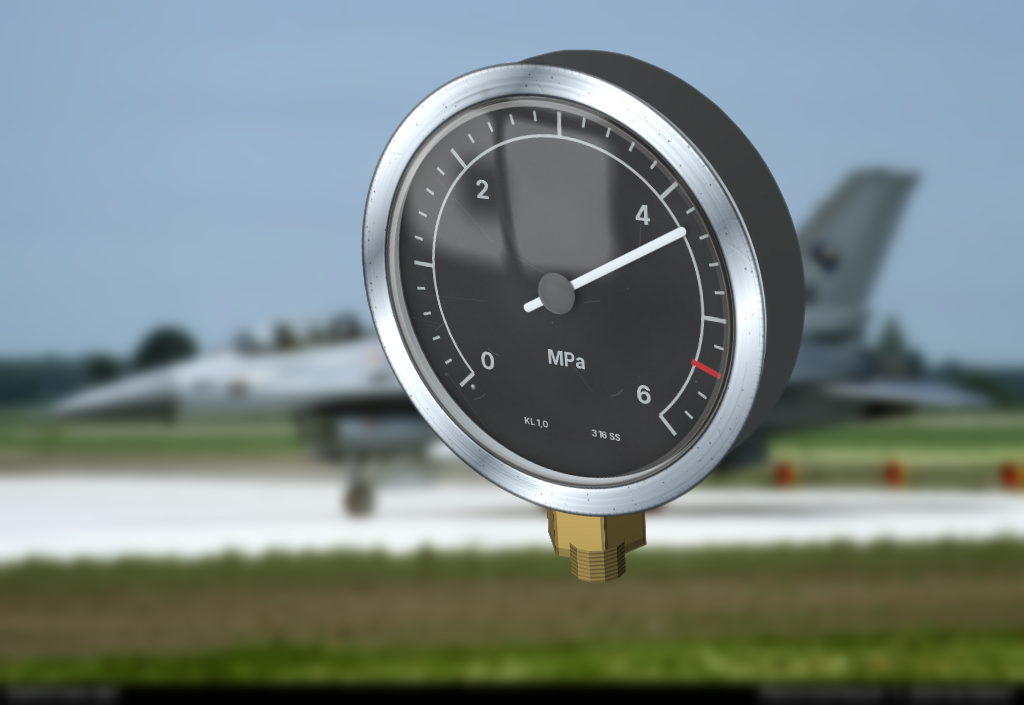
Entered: 4.3; MPa
